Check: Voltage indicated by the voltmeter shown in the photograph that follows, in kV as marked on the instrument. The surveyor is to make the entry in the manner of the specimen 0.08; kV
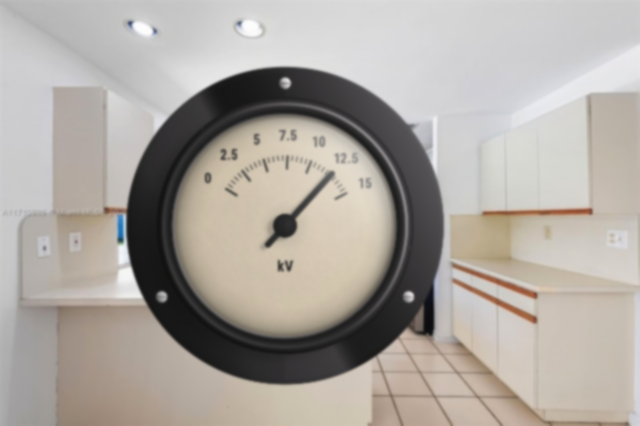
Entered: 12.5; kV
